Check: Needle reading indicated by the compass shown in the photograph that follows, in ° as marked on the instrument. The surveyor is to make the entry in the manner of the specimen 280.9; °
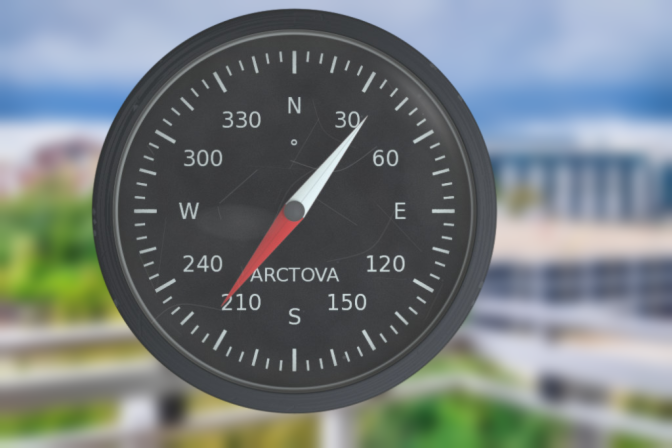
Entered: 217.5; °
